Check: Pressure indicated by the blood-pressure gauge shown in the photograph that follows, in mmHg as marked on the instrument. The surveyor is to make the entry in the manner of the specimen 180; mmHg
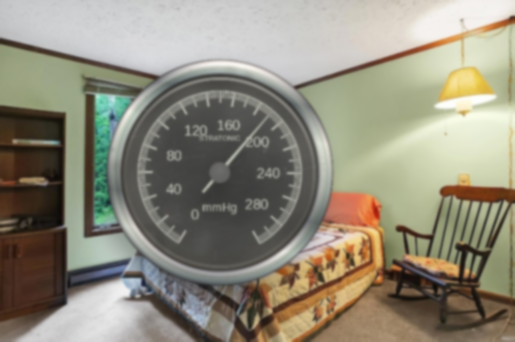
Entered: 190; mmHg
